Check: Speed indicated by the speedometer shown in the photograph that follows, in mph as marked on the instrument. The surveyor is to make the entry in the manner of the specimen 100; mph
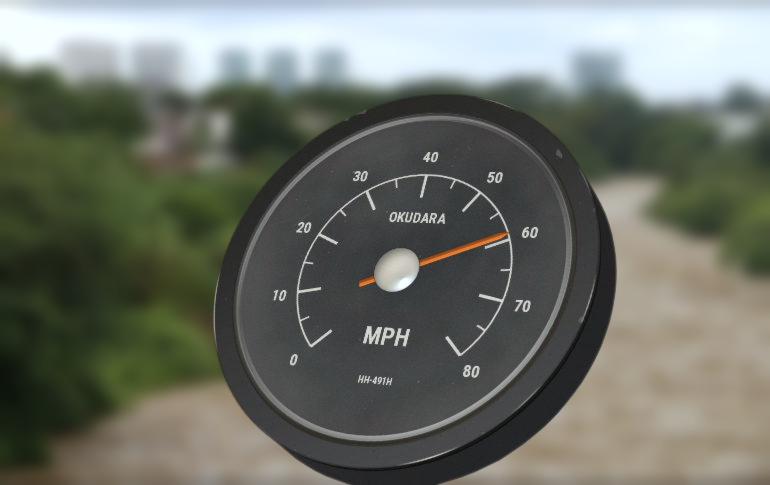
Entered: 60; mph
